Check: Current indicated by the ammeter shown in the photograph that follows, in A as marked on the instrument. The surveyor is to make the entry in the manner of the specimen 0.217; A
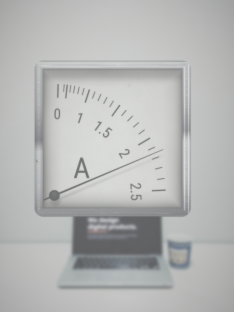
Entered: 2.15; A
